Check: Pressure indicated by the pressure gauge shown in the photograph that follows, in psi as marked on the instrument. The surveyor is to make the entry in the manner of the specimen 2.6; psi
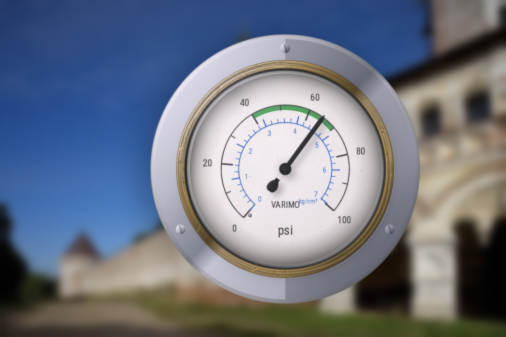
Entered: 65; psi
